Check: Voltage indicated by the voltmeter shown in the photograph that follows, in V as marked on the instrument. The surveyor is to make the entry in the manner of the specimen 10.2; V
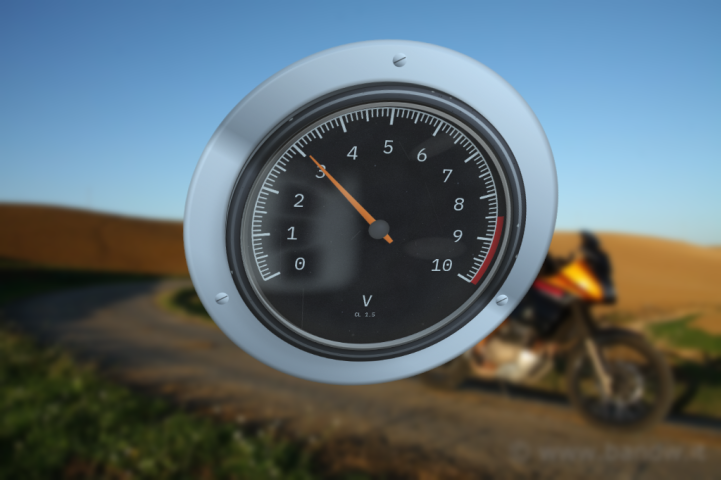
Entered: 3.1; V
